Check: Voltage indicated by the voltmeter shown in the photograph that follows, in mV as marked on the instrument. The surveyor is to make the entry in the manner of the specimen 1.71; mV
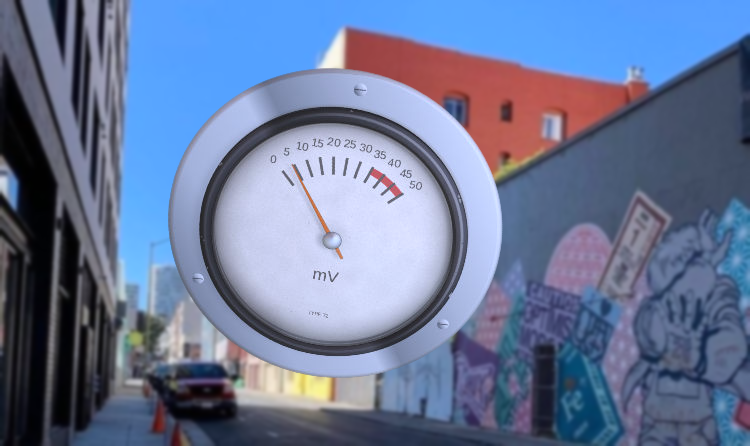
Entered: 5; mV
